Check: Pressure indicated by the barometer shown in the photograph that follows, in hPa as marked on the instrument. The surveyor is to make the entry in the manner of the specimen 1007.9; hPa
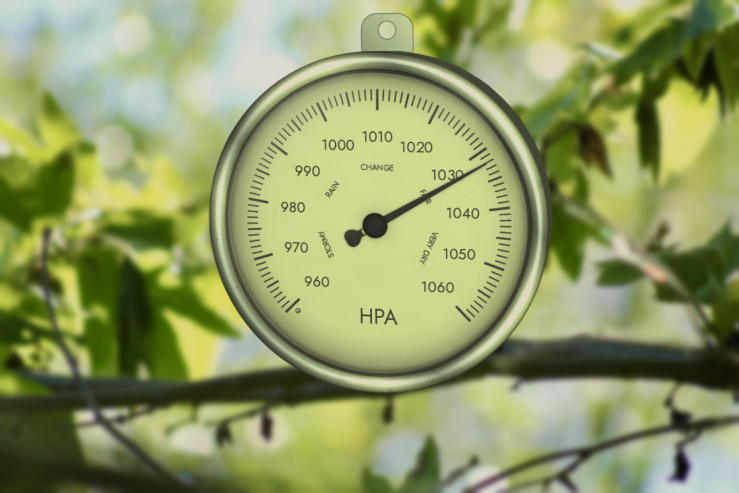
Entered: 1032; hPa
